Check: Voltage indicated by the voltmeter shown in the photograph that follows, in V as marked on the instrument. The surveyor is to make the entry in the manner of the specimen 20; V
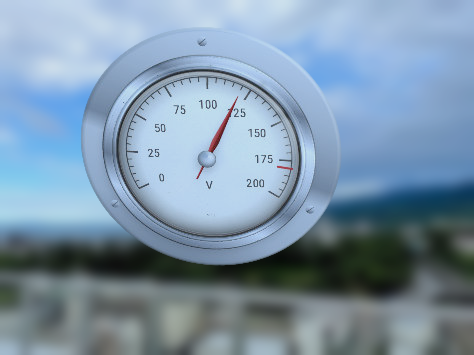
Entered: 120; V
